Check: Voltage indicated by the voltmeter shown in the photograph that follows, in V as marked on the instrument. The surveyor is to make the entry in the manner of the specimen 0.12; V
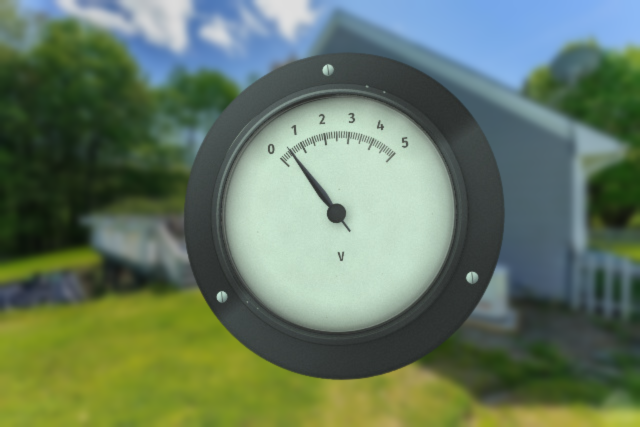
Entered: 0.5; V
